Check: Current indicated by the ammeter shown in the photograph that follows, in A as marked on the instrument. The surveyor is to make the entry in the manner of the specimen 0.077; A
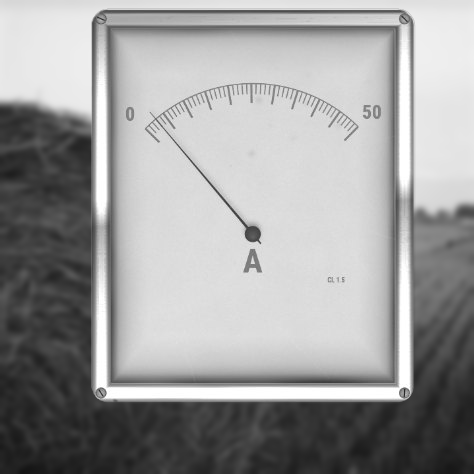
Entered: 3; A
